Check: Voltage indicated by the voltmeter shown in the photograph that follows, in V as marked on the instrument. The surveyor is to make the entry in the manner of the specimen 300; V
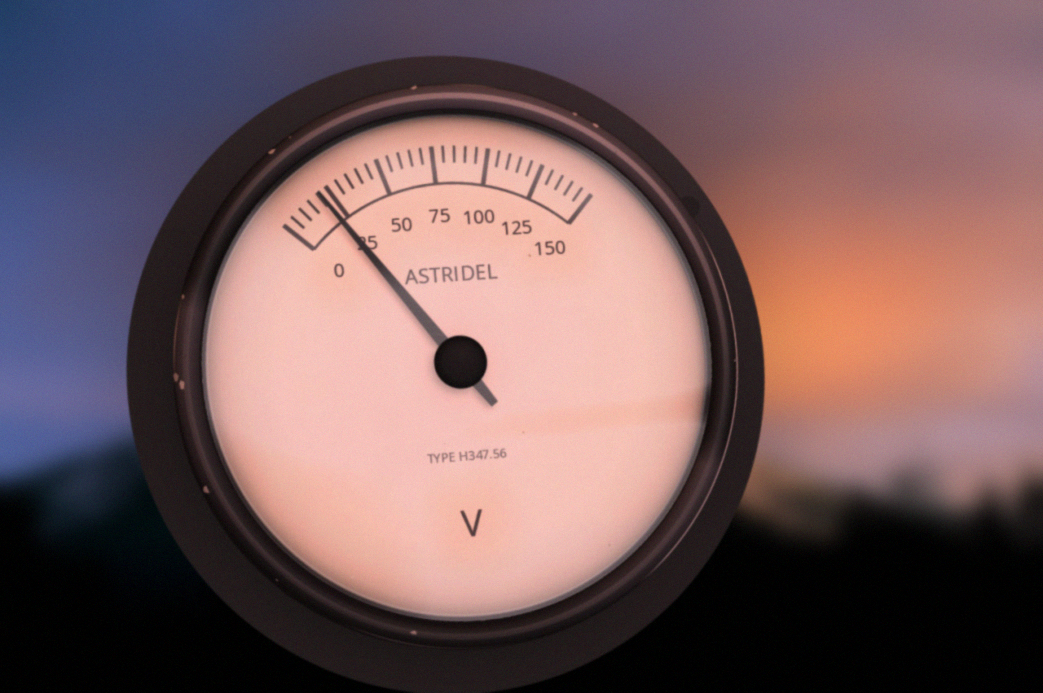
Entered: 20; V
